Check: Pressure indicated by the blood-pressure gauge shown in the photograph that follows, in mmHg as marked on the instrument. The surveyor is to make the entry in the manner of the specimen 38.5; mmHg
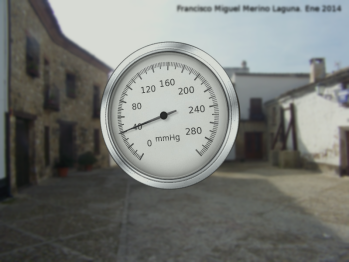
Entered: 40; mmHg
